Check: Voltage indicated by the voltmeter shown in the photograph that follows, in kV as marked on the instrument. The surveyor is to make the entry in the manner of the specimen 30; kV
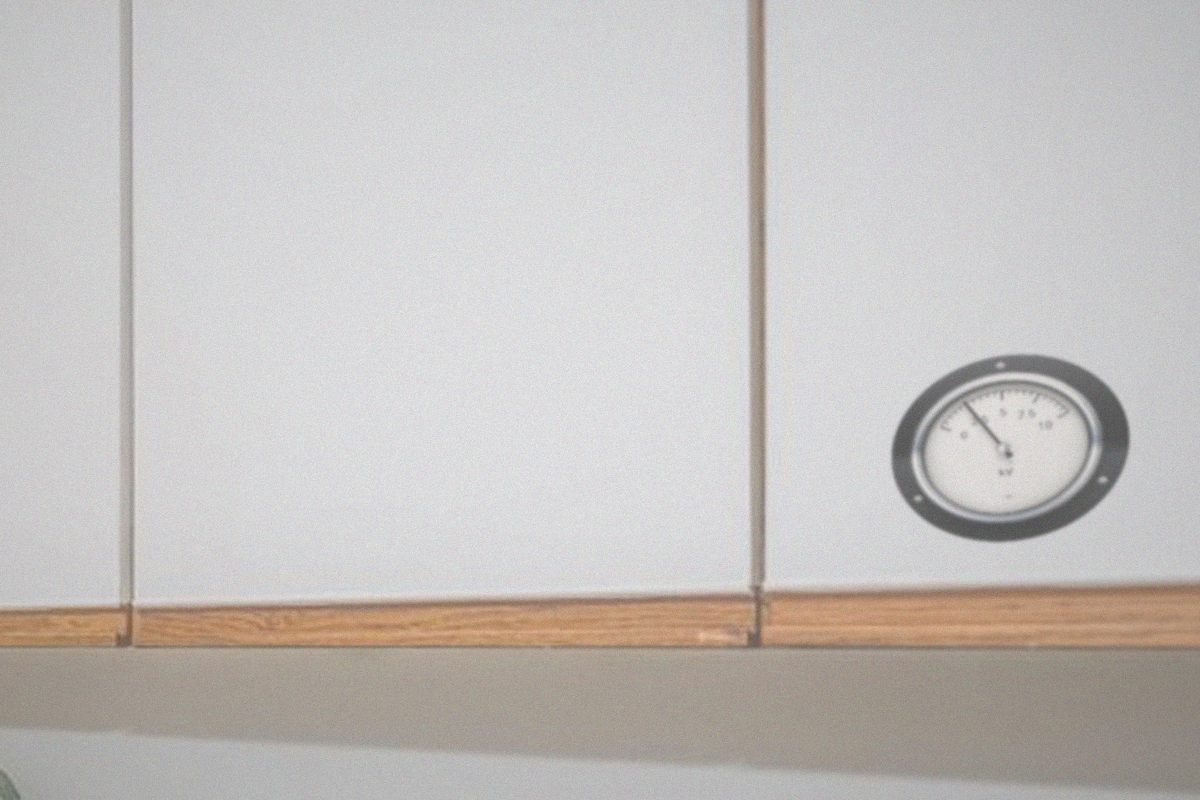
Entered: 2.5; kV
